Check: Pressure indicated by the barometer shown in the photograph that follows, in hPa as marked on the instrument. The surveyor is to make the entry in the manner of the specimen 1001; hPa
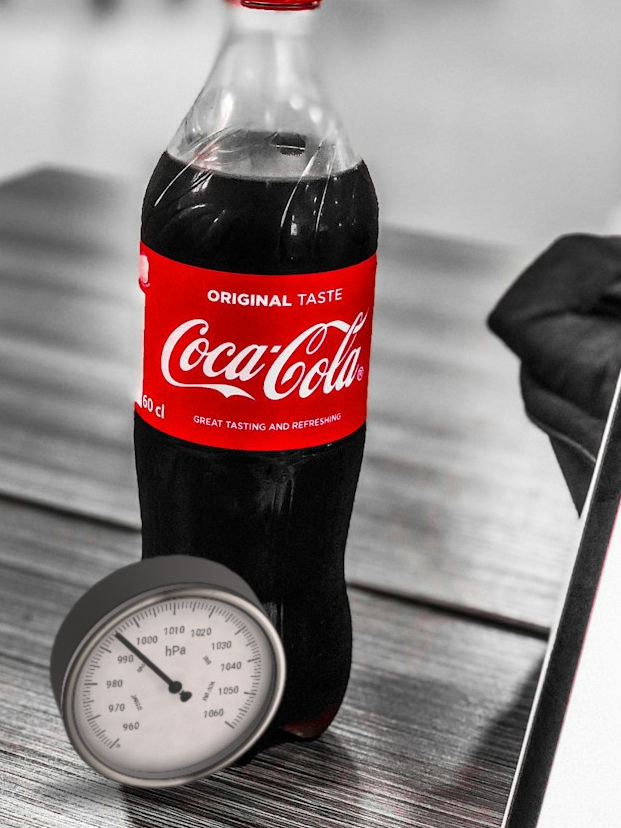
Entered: 995; hPa
